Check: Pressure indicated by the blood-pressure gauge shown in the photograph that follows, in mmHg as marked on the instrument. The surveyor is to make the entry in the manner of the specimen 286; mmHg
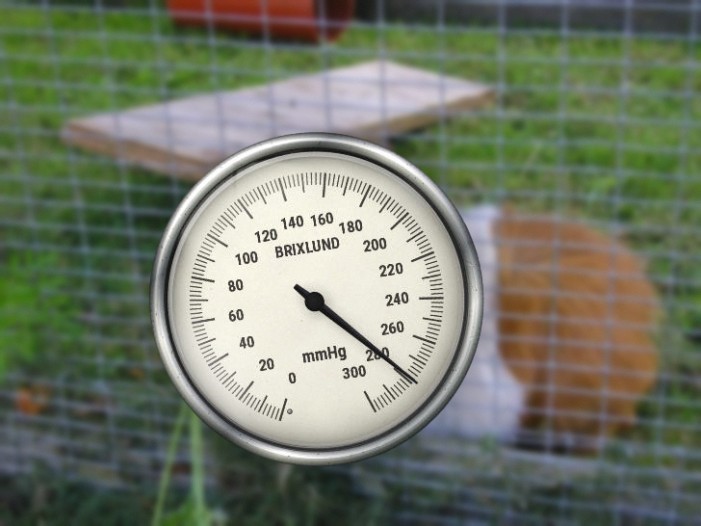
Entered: 278; mmHg
